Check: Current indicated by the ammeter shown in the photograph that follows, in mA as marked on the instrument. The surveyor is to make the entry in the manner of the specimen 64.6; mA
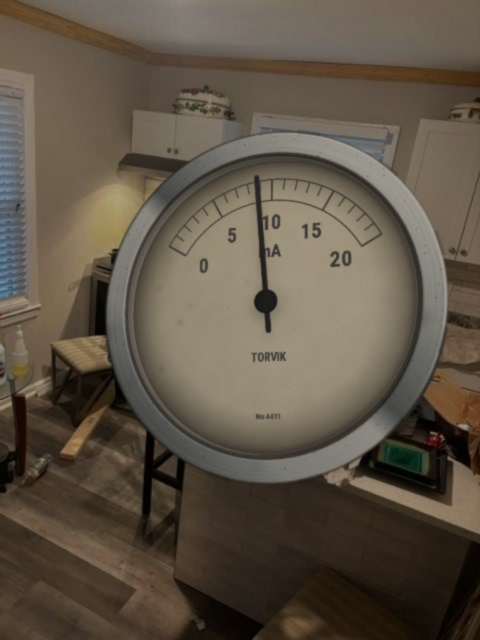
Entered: 9; mA
